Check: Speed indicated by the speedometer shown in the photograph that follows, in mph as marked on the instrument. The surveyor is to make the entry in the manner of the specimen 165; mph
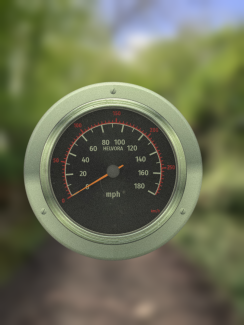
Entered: 0; mph
